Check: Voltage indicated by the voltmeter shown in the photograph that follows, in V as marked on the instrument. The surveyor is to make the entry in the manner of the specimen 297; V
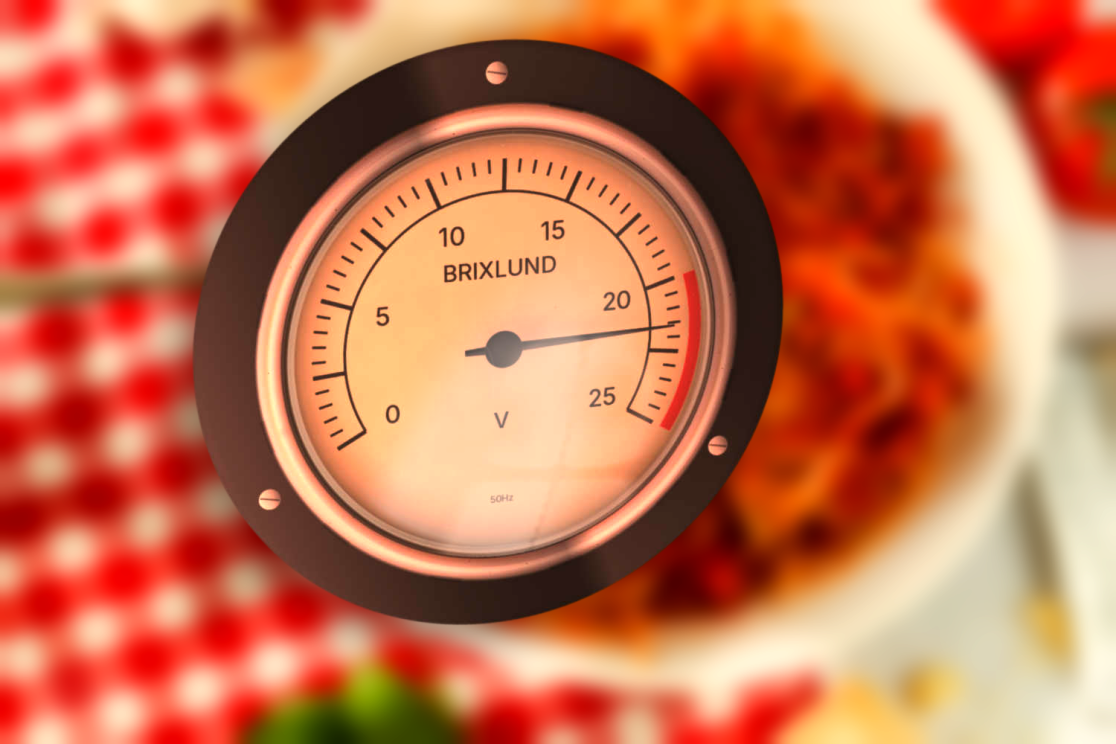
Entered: 21.5; V
